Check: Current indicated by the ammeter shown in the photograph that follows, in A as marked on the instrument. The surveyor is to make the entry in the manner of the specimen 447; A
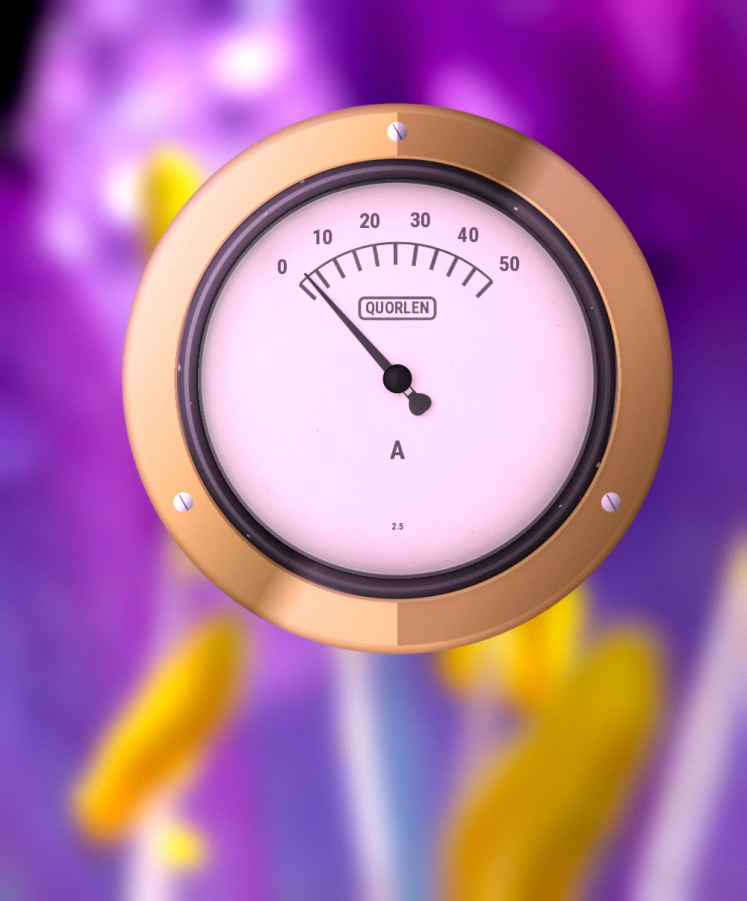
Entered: 2.5; A
